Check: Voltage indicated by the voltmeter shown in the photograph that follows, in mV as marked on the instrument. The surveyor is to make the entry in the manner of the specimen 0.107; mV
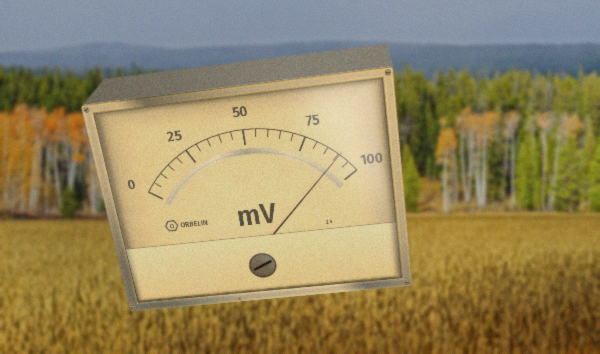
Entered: 90; mV
